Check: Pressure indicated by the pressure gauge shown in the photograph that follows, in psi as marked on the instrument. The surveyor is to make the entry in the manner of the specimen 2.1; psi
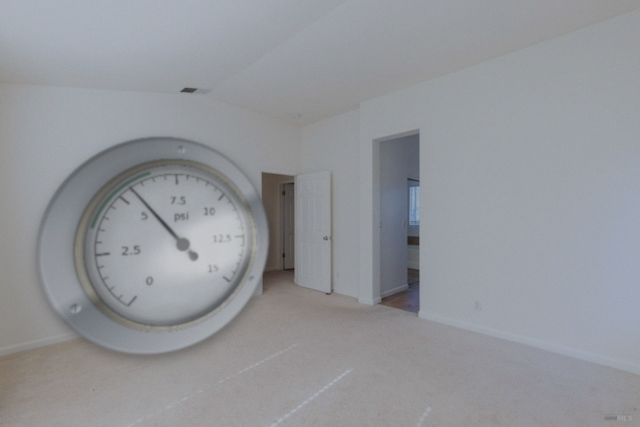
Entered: 5.5; psi
